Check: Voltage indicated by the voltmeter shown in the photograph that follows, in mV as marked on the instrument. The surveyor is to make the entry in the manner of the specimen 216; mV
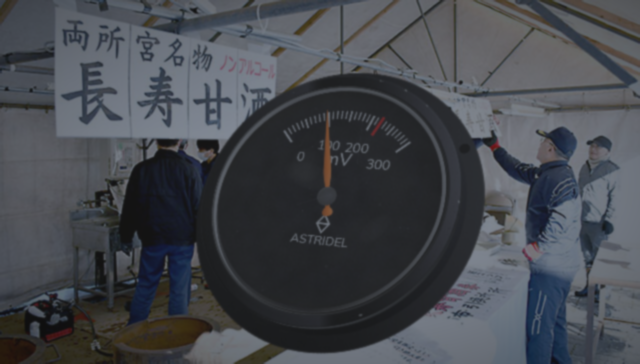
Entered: 100; mV
